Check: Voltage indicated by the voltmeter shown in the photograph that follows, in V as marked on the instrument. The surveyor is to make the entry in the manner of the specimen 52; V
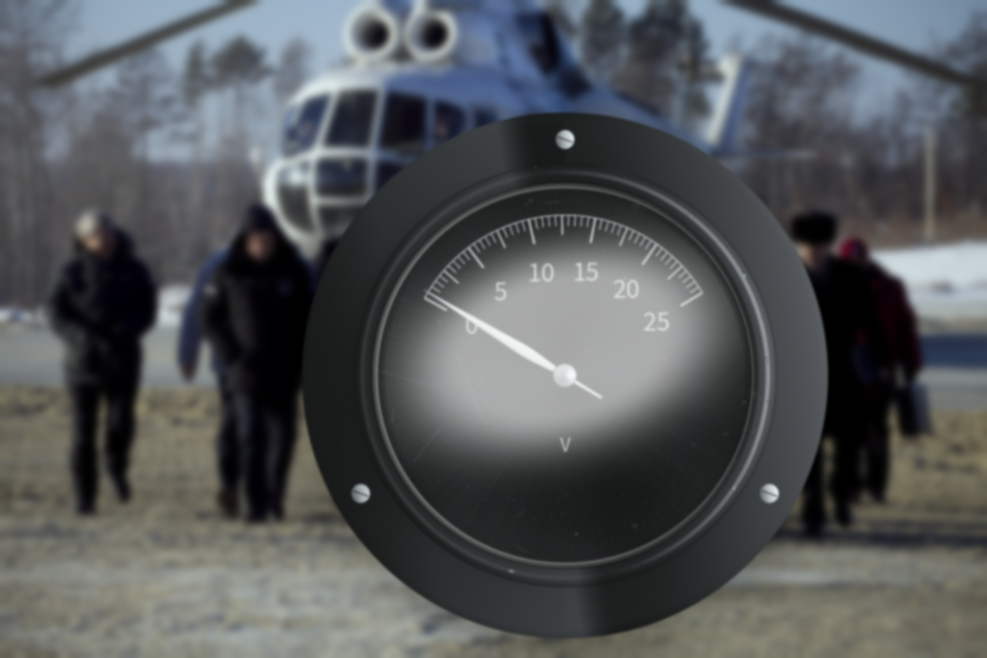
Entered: 0.5; V
